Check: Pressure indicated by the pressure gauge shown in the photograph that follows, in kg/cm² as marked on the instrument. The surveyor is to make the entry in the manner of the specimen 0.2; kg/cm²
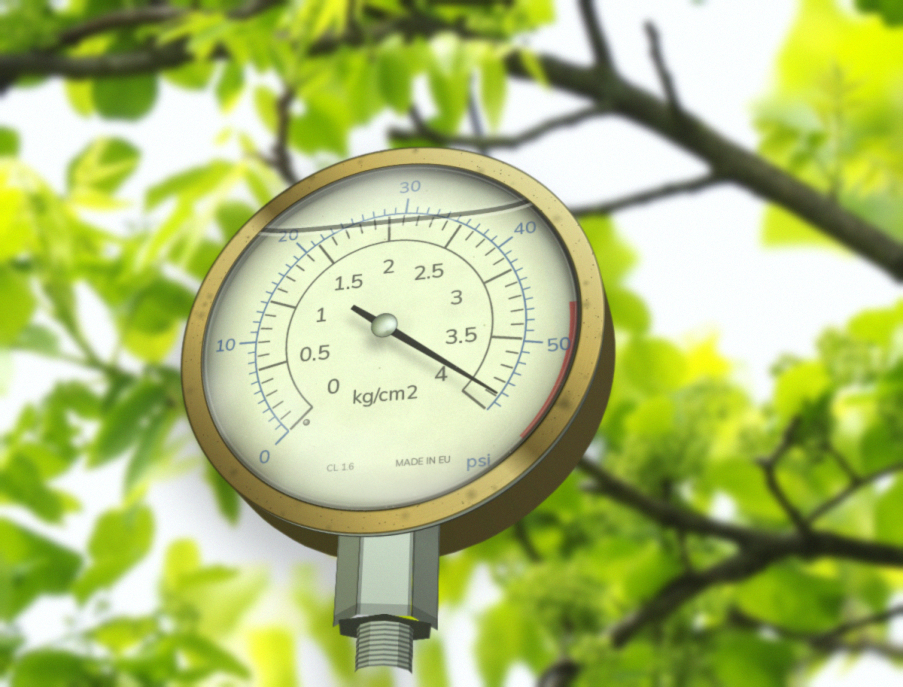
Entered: 3.9; kg/cm²
